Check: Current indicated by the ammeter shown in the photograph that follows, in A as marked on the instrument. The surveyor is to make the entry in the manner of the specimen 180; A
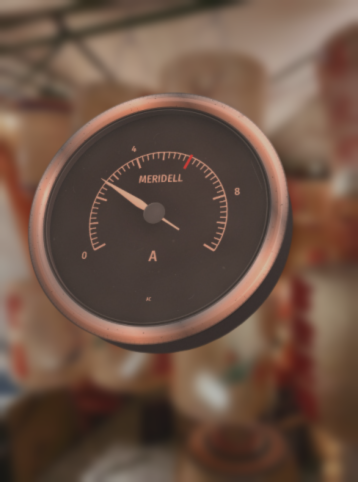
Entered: 2.6; A
